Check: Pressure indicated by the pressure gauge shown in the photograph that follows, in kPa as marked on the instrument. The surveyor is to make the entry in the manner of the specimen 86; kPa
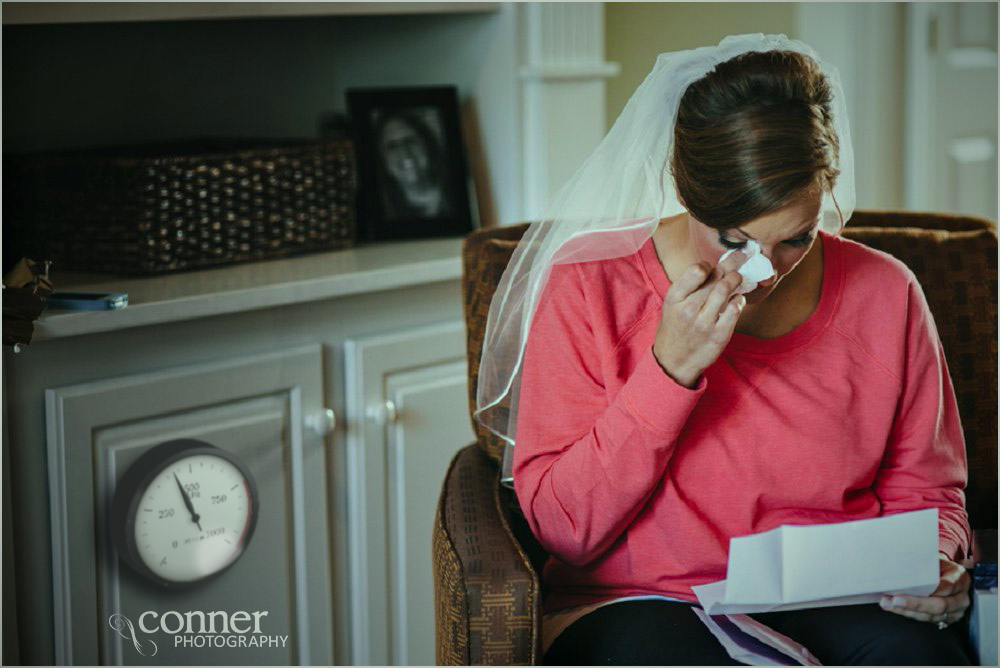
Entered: 425; kPa
